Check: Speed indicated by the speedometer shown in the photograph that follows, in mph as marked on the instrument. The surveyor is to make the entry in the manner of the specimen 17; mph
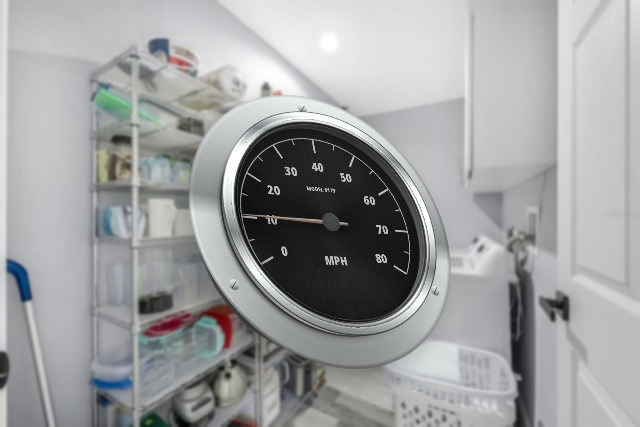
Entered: 10; mph
